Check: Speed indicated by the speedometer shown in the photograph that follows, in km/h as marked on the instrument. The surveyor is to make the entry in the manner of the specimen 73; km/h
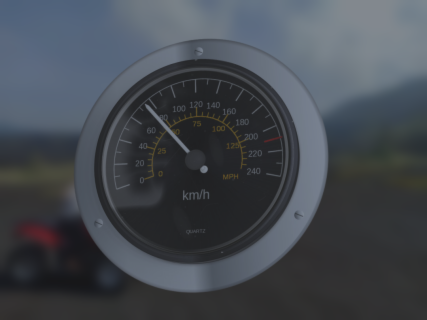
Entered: 75; km/h
